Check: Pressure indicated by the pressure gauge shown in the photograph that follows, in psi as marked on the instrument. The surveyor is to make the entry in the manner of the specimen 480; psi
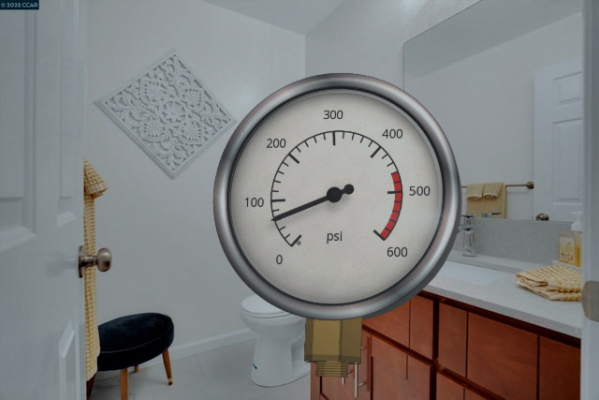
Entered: 60; psi
